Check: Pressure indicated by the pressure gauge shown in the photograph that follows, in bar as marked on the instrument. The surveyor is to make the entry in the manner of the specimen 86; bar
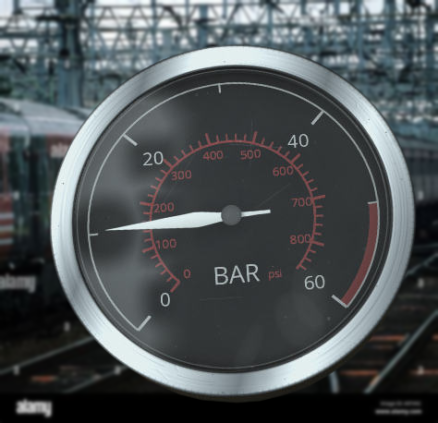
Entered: 10; bar
